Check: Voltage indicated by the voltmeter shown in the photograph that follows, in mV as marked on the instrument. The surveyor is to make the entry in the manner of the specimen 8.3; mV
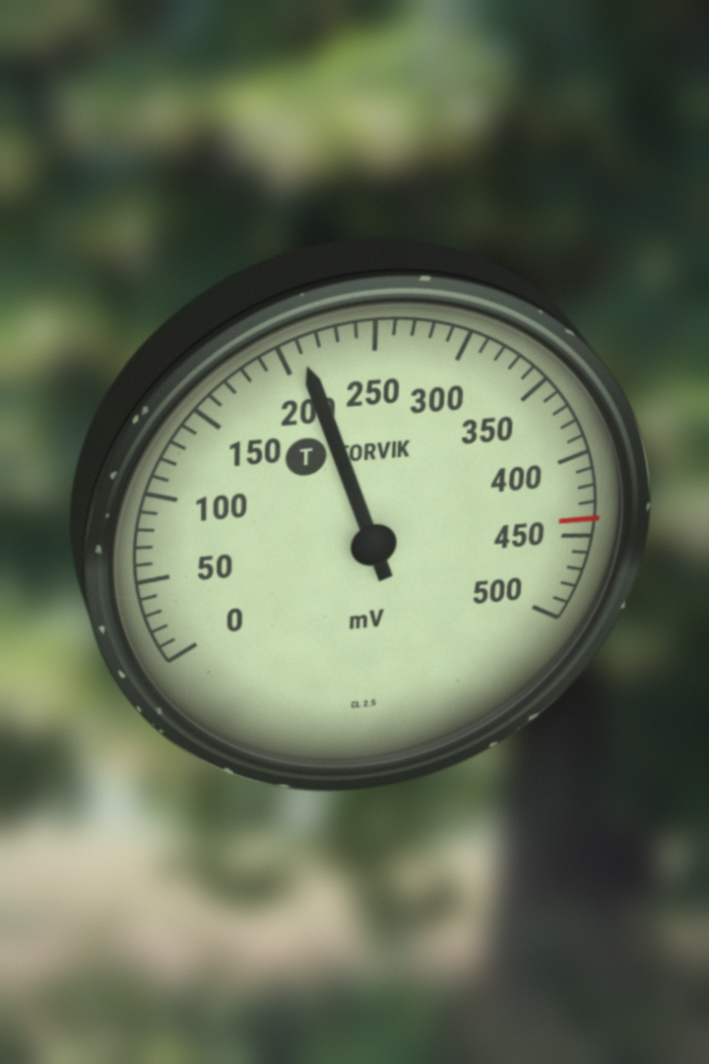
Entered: 210; mV
